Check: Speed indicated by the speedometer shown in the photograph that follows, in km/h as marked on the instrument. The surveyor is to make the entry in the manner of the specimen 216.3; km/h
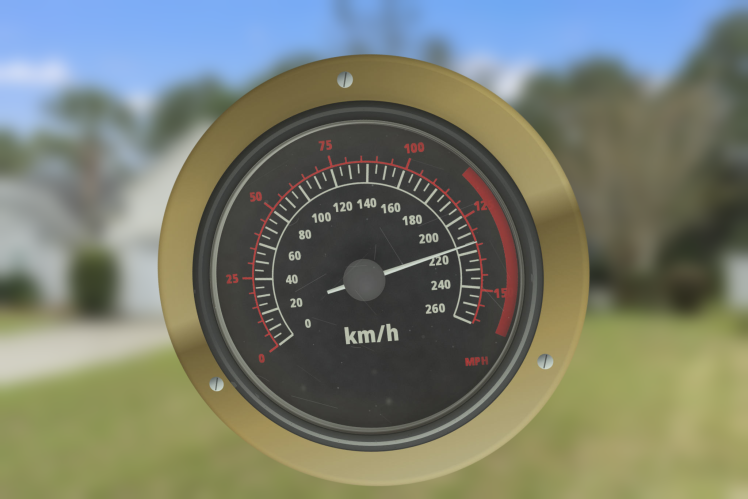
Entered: 215; km/h
